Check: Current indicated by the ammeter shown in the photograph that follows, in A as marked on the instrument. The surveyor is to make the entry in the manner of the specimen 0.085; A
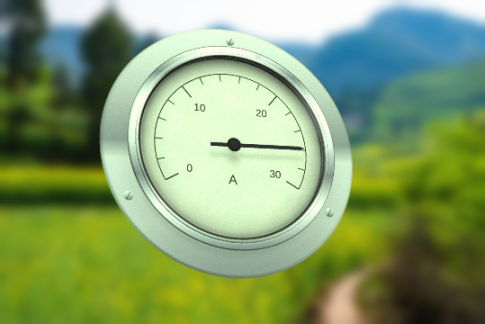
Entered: 26; A
